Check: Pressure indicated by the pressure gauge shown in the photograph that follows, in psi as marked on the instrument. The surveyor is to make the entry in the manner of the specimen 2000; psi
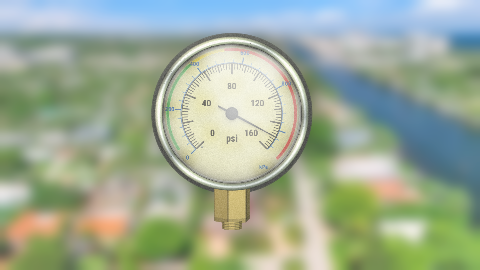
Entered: 150; psi
